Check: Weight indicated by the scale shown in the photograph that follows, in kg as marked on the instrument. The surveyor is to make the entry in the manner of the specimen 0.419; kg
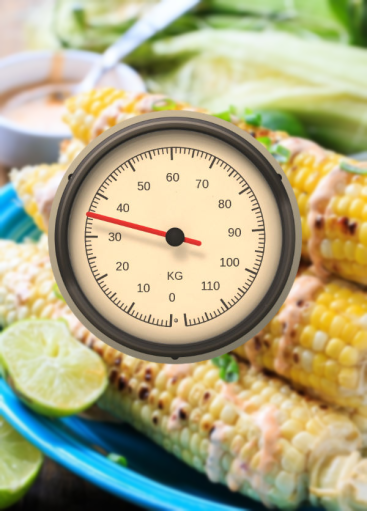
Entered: 35; kg
